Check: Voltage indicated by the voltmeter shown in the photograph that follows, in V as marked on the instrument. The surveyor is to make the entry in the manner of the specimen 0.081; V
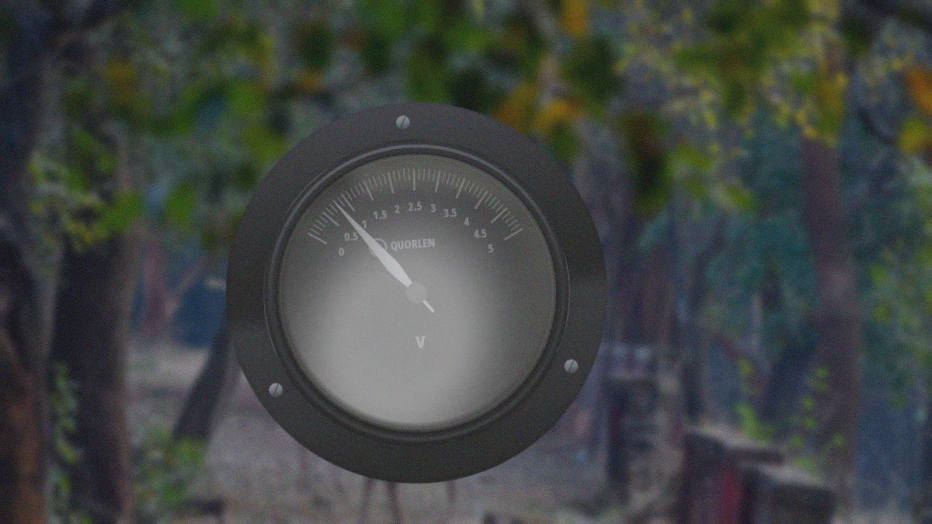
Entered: 0.8; V
